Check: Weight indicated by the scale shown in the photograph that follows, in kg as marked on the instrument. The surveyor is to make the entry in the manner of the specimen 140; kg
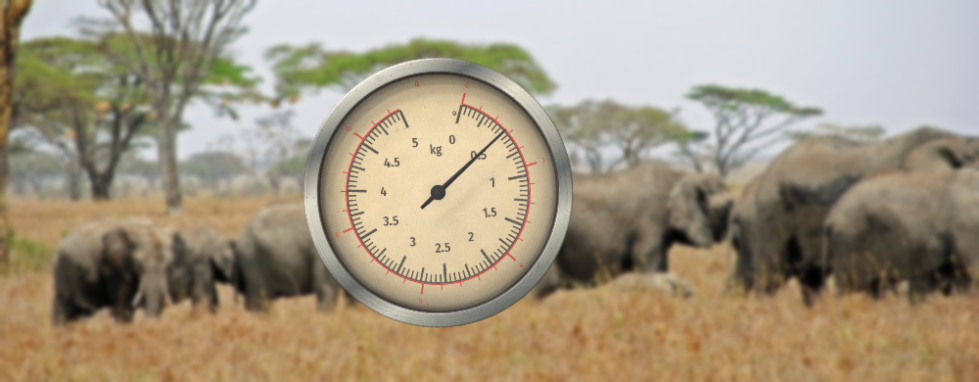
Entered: 0.5; kg
